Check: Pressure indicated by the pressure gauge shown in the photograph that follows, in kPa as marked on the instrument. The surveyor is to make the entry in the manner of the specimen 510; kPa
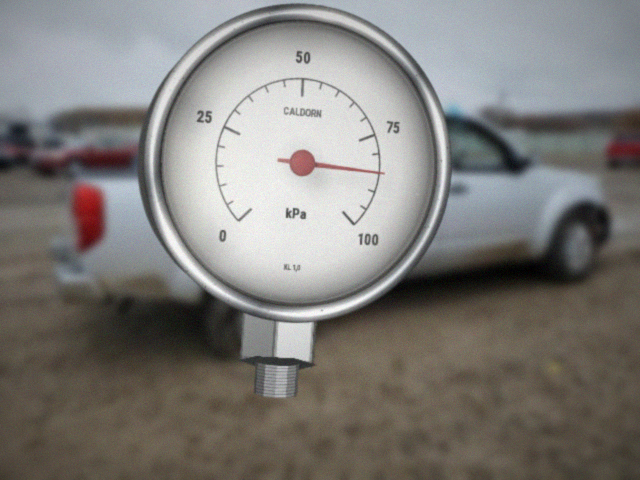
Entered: 85; kPa
